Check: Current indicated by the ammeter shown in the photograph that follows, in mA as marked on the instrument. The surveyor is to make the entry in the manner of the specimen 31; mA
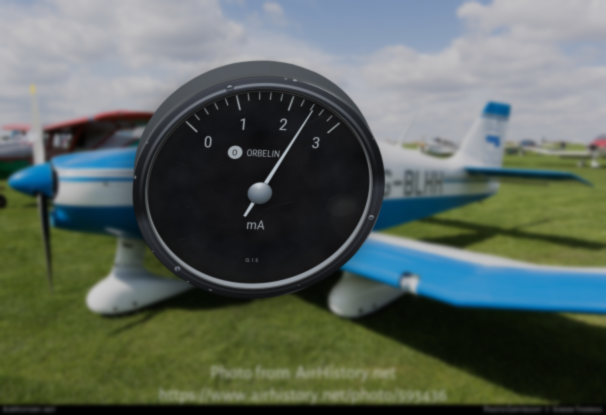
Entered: 2.4; mA
